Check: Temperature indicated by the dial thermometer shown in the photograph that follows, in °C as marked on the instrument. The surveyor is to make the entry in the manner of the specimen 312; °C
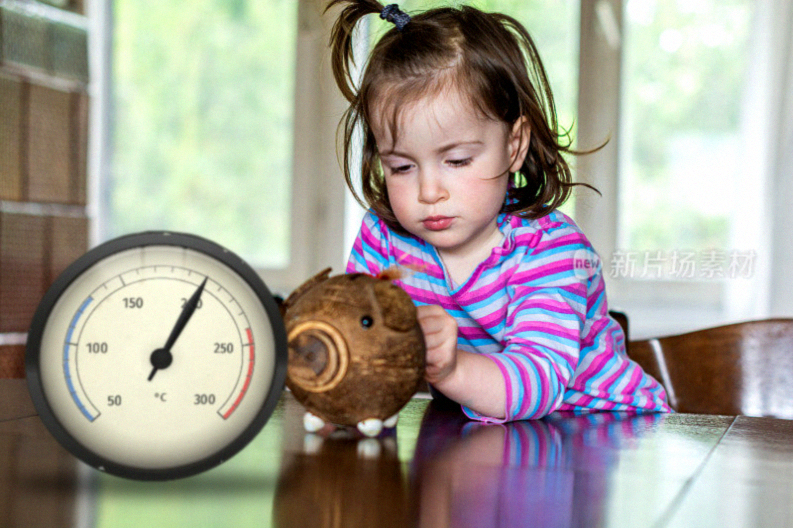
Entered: 200; °C
